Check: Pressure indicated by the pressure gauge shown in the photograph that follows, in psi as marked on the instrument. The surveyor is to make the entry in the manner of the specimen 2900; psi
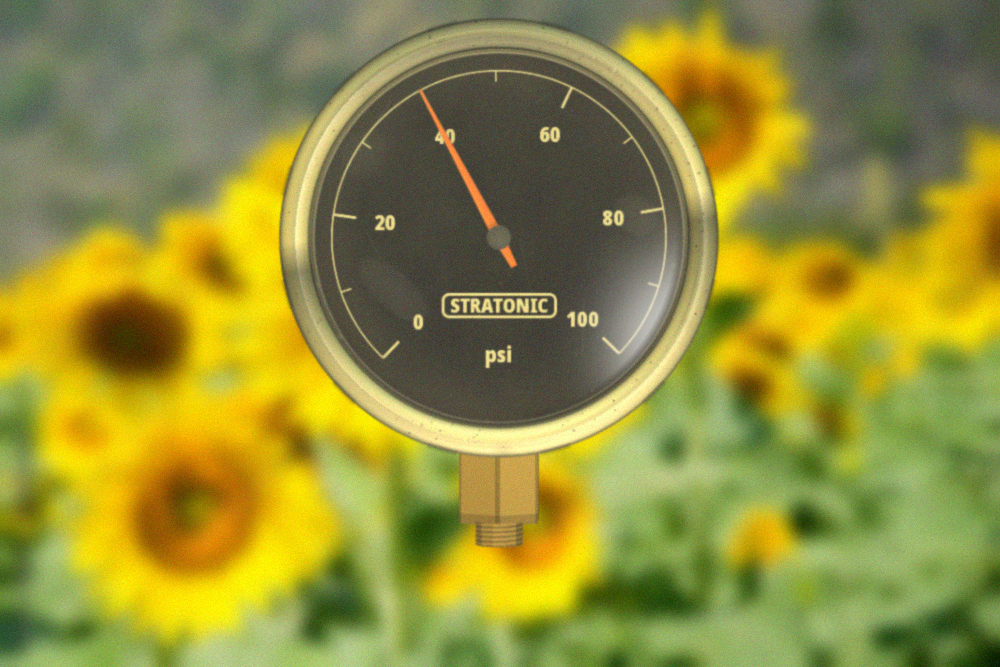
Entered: 40; psi
